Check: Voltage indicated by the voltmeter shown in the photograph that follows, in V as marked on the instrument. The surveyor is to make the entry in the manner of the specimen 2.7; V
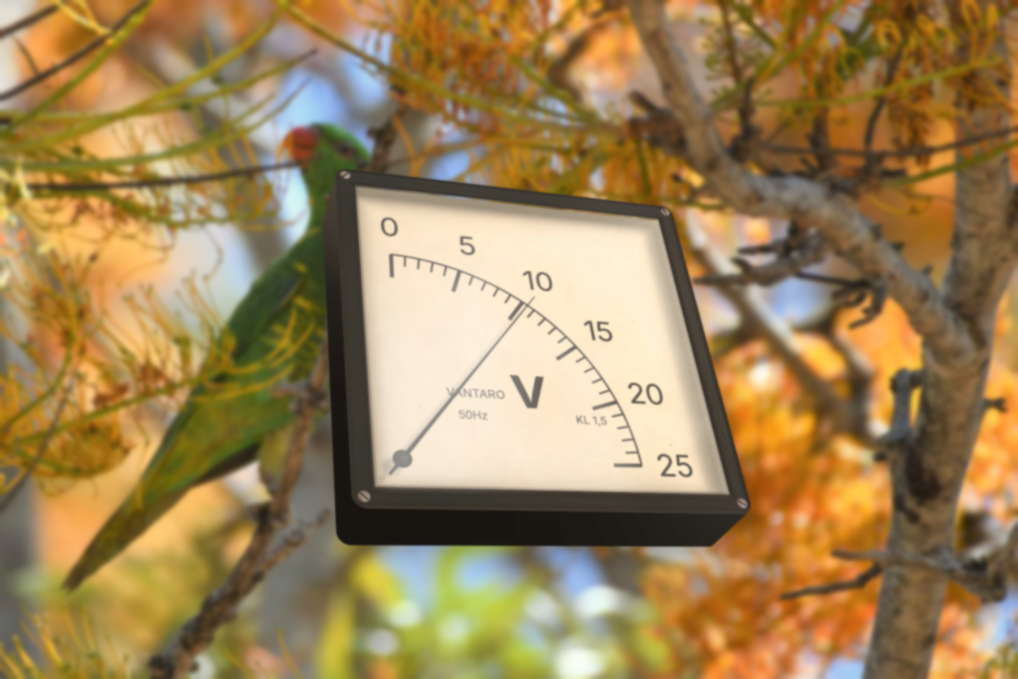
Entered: 10.5; V
